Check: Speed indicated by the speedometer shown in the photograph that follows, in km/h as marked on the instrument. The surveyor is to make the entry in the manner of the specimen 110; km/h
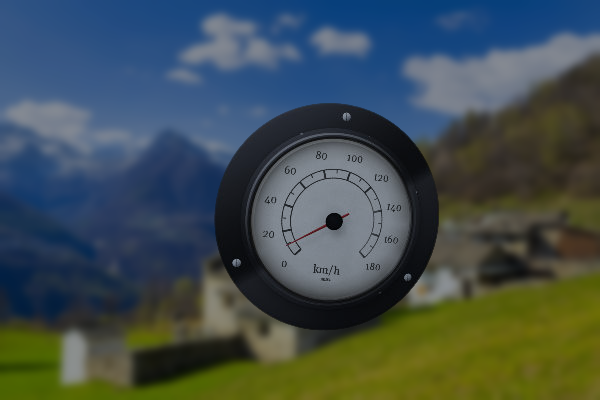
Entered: 10; km/h
